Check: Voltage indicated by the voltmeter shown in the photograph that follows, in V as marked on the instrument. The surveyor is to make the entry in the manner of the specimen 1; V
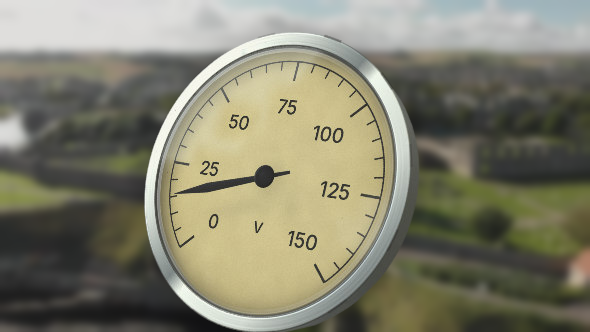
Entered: 15; V
